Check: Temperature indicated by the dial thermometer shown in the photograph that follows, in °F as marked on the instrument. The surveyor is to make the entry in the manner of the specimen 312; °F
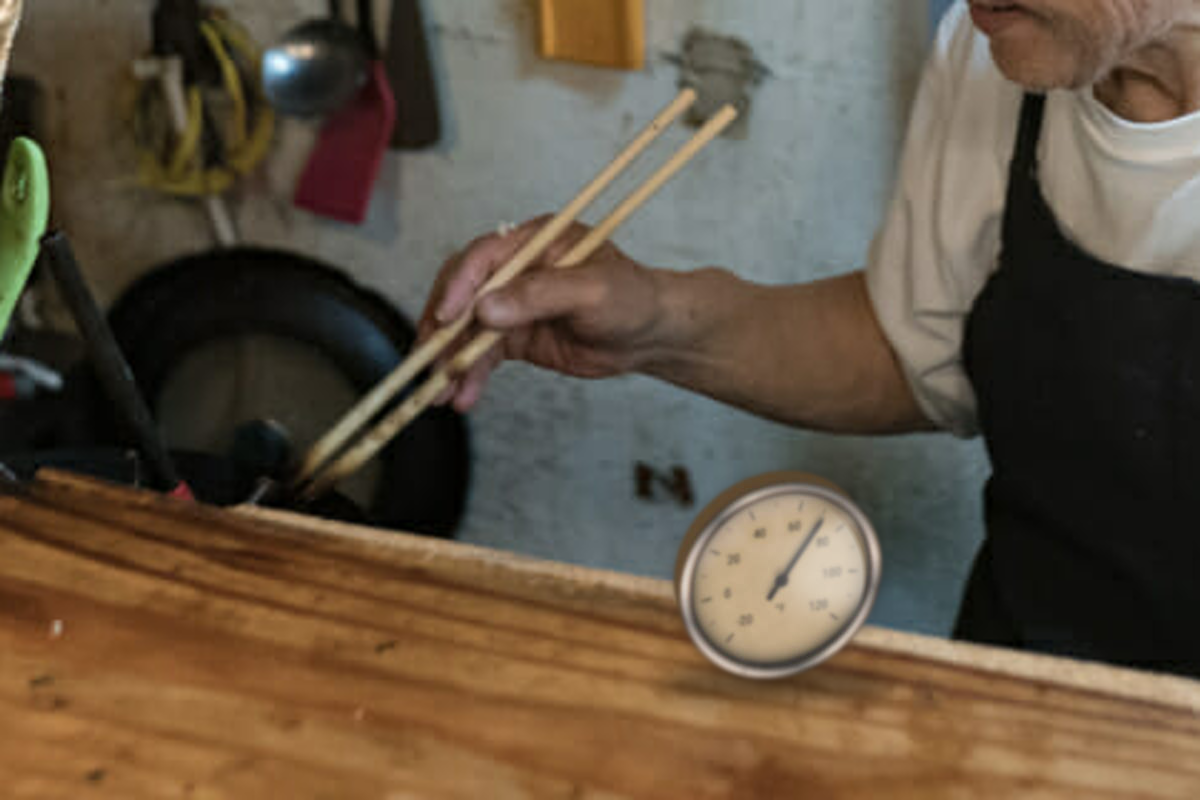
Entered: 70; °F
